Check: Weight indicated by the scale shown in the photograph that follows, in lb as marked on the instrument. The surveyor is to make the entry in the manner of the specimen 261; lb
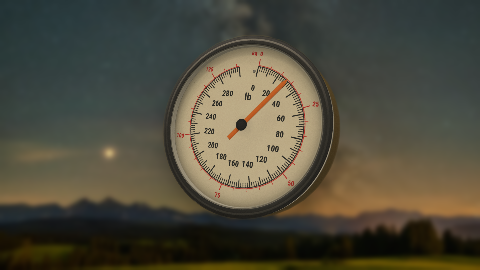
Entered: 30; lb
